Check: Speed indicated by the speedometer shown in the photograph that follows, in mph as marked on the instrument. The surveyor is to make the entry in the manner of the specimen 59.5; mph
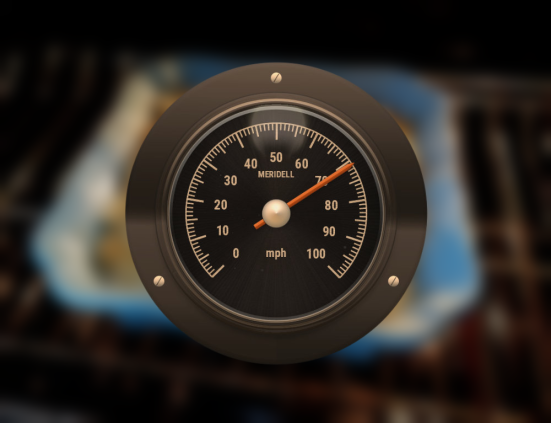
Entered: 71; mph
